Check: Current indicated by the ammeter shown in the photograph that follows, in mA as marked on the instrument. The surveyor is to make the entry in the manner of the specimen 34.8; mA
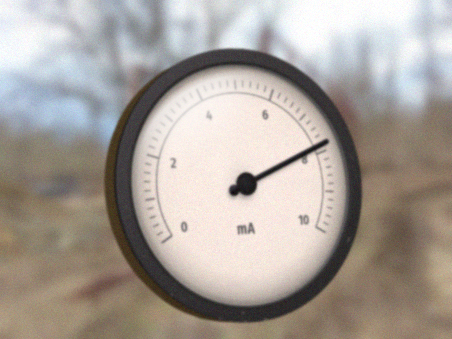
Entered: 7.8; mA
